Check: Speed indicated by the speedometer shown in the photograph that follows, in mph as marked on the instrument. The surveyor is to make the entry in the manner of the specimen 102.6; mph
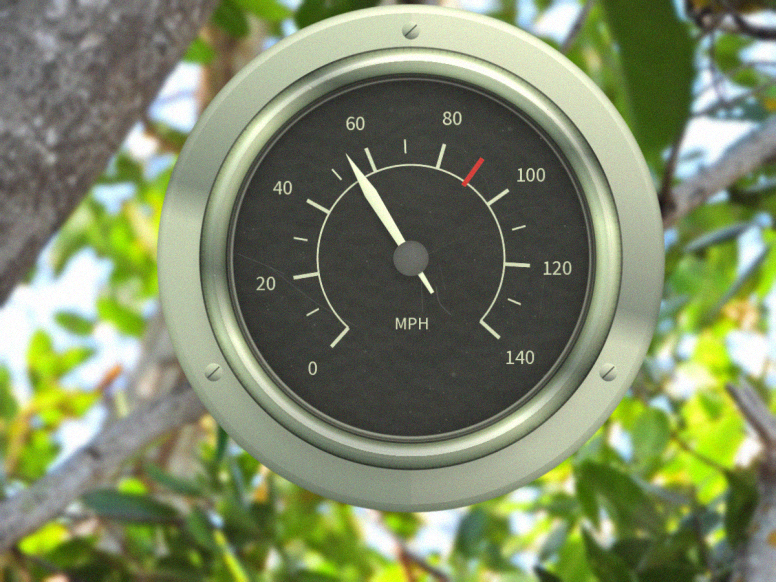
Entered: 55; mph
